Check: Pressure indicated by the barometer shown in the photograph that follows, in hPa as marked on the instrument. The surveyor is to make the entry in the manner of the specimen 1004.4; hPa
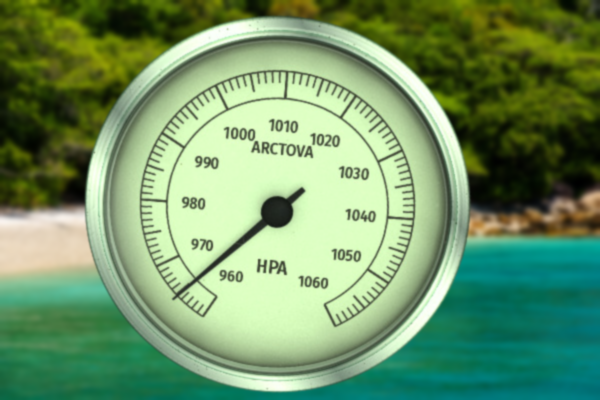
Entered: 965; hPa
